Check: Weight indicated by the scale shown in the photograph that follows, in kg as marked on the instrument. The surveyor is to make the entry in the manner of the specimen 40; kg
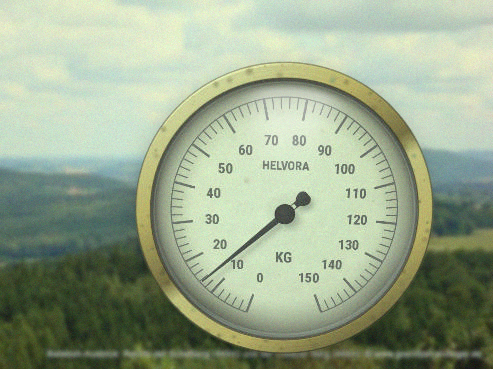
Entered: 14; kg
